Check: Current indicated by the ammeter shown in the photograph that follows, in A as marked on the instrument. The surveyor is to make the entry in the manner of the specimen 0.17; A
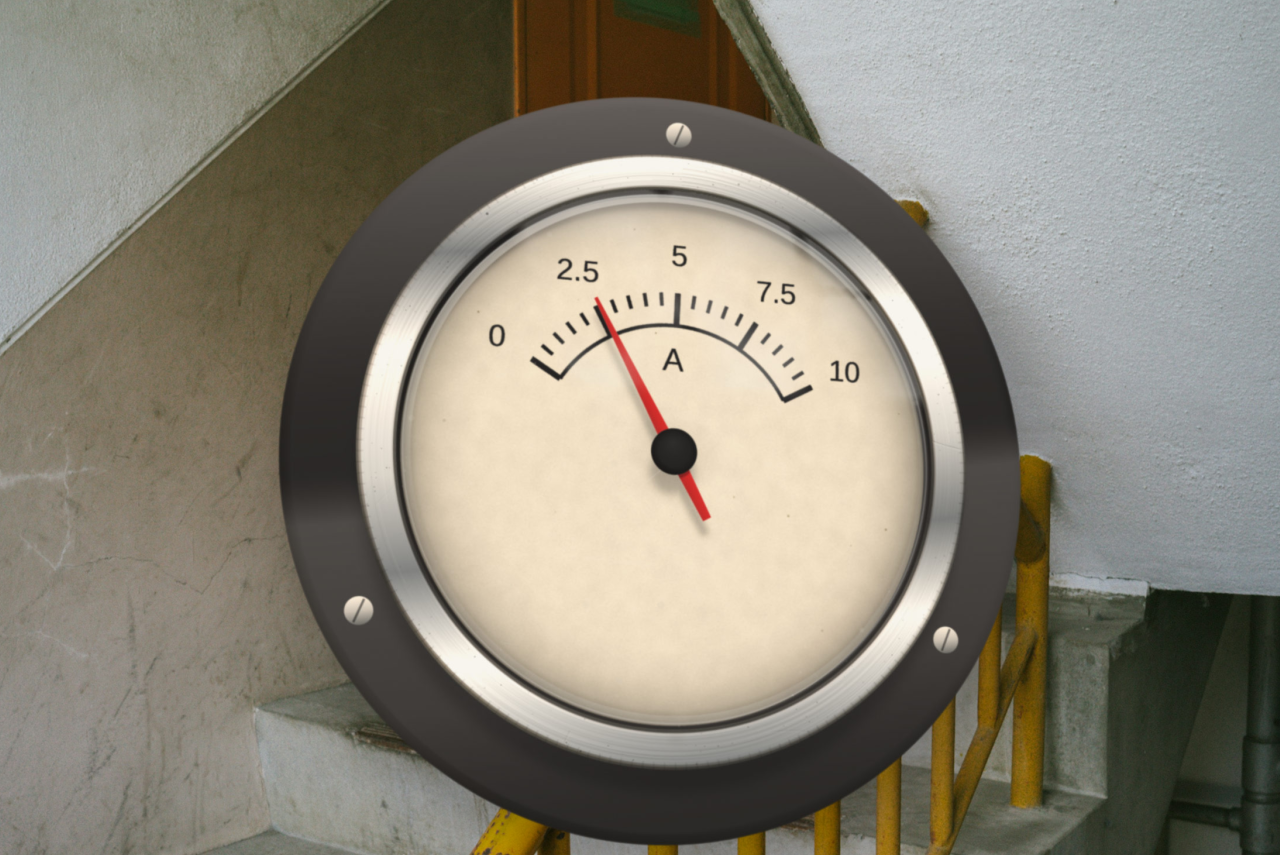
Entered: 2.5; A
